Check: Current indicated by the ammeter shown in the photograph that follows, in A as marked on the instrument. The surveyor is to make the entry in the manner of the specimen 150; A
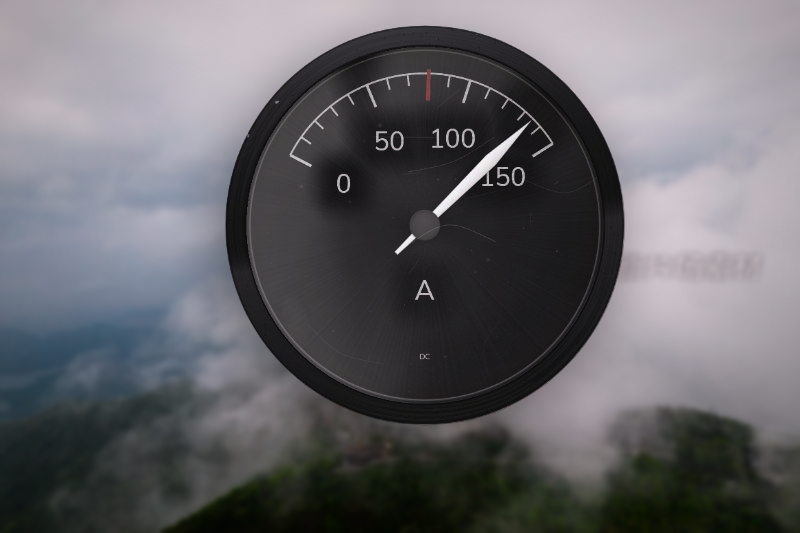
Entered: 135; A
